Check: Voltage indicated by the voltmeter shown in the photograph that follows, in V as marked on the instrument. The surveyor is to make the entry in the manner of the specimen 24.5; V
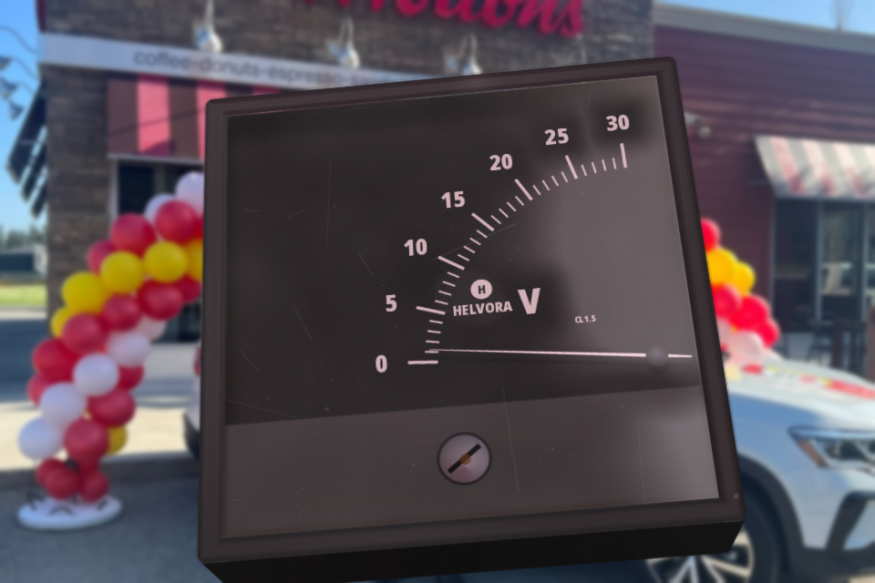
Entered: 1; V
